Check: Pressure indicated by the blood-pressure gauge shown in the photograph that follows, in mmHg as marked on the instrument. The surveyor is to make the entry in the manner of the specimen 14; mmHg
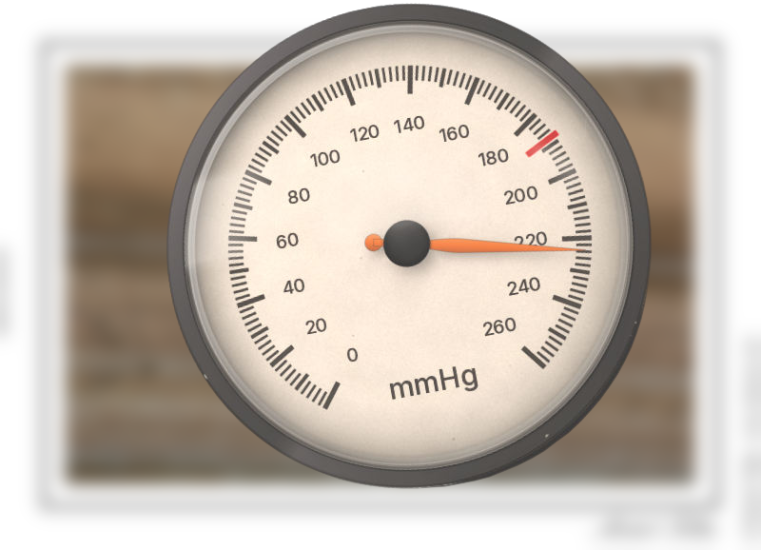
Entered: 224; mmHg
